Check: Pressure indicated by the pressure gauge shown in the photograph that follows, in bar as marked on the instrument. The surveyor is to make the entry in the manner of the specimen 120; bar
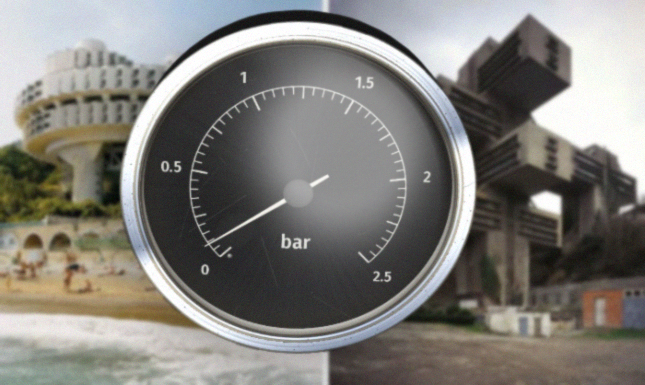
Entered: 0.1; bar
